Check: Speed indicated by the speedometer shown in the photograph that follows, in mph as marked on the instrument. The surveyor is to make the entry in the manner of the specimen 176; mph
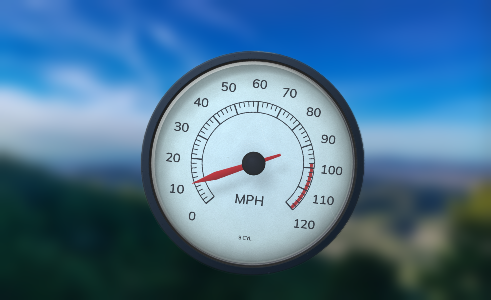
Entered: 10; mph
